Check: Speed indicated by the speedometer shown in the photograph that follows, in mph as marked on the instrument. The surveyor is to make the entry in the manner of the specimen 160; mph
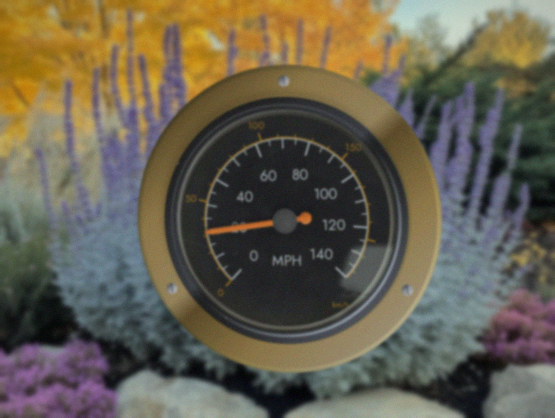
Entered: 20; mph
